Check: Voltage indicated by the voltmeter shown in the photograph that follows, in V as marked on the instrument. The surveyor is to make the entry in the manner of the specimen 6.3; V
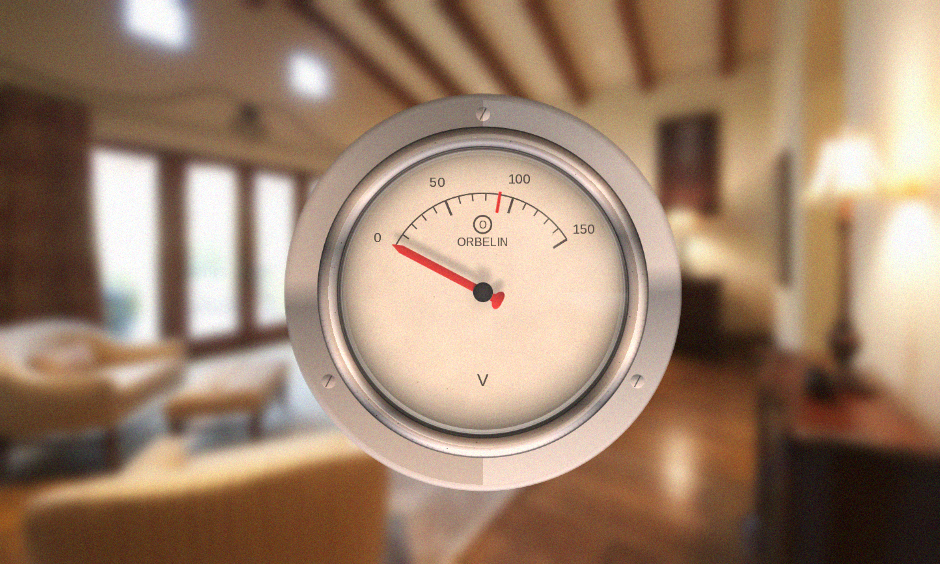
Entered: 0; V
